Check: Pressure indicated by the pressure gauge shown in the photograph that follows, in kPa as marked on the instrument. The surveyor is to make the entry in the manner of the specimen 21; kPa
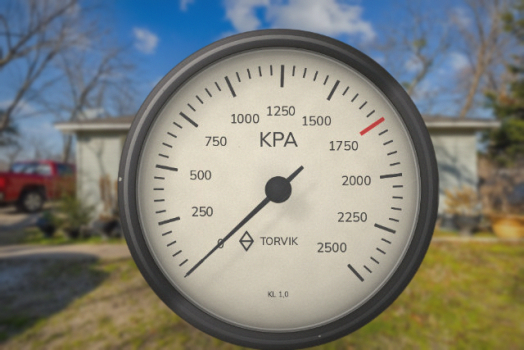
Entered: 0; kPa
